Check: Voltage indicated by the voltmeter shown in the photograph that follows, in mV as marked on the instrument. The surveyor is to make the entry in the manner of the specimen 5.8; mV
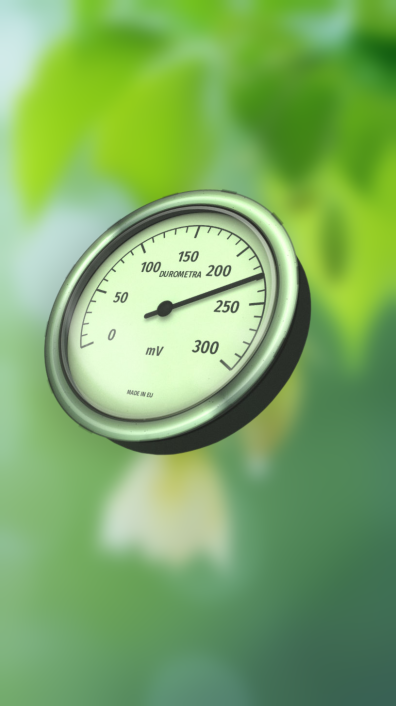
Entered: 230; mV
